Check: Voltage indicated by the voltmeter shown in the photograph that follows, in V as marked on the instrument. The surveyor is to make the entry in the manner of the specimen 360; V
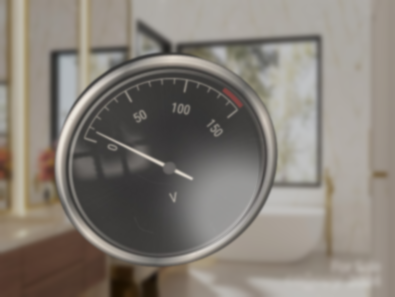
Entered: 10; V
